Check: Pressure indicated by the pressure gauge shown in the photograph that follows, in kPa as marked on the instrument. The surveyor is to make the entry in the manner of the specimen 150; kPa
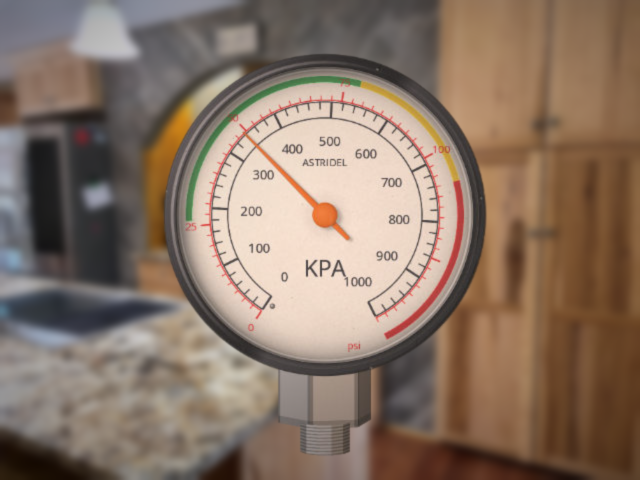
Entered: 340; kPa
